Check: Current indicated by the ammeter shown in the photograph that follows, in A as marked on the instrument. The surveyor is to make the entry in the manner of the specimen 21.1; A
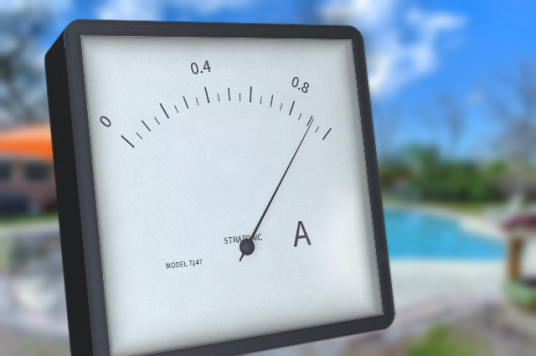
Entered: 0.9; A
